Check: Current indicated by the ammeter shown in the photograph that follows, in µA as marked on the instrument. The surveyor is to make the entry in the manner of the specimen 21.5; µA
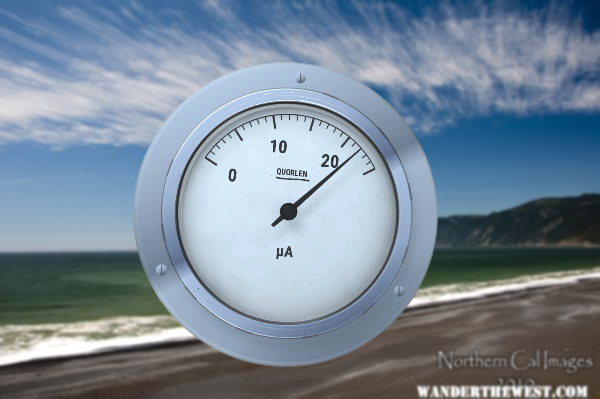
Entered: 22; µA
